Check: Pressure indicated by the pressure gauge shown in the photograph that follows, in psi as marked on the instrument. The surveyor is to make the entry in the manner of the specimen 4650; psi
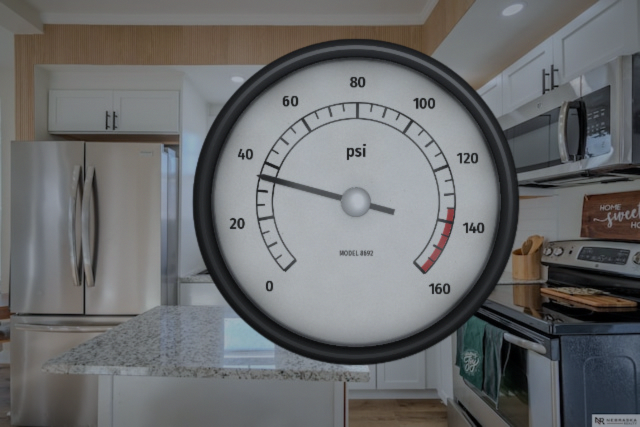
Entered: 35; psi
